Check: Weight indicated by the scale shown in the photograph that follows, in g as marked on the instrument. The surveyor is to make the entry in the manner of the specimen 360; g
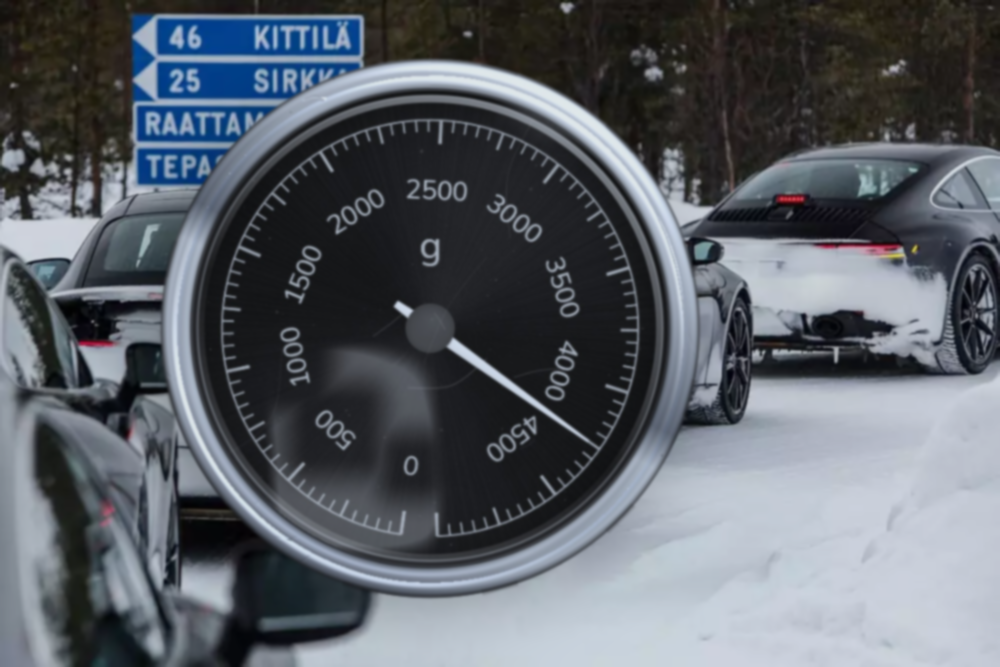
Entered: 4250; g
